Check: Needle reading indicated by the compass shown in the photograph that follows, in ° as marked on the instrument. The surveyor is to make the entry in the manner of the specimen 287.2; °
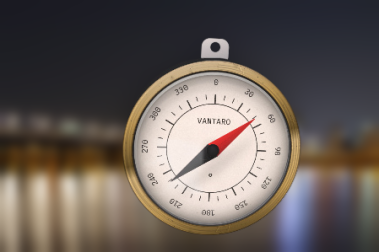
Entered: 50; °
